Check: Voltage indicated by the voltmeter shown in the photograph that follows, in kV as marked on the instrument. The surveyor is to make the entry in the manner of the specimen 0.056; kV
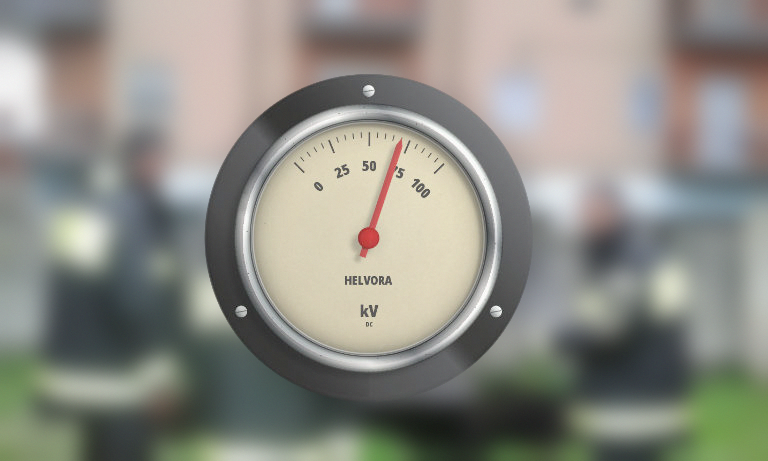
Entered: 70; kV
